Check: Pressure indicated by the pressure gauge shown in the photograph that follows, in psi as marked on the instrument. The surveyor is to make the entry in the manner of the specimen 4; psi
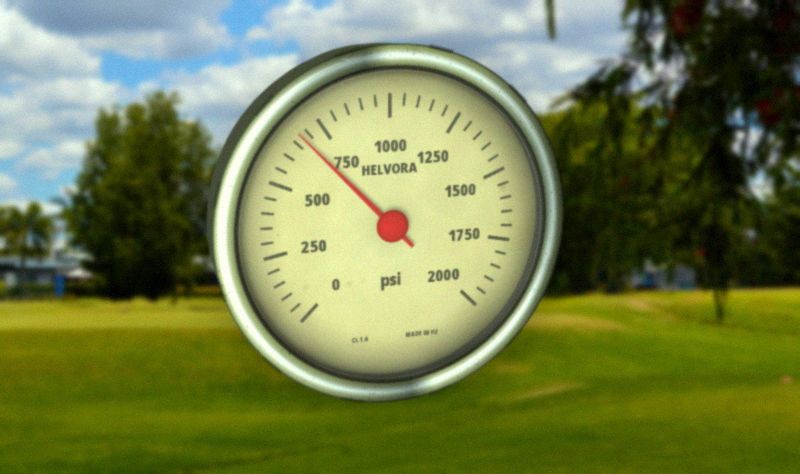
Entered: 675; psi
